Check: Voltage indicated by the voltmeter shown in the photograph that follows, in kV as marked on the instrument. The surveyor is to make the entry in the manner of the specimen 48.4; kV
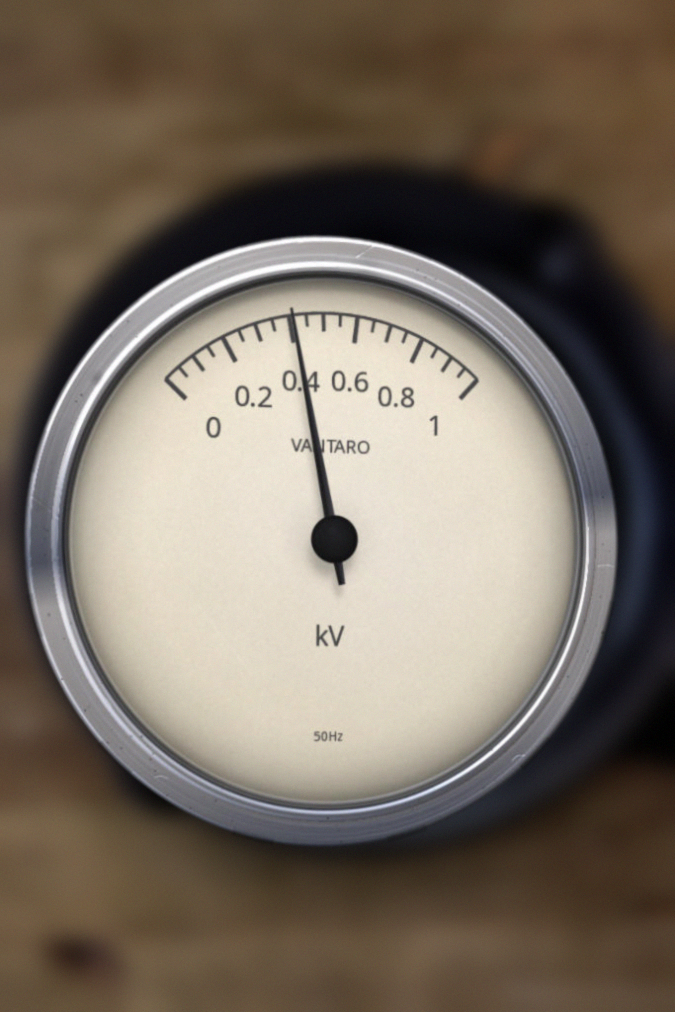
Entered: 0.4; kV
